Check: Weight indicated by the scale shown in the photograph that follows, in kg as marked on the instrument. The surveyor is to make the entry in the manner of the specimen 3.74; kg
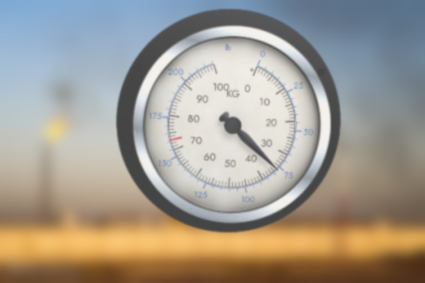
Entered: 35; kg
